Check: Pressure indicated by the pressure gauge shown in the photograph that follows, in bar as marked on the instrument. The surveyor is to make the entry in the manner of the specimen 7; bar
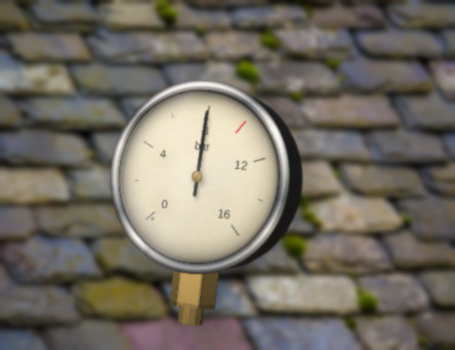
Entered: 8; bar
